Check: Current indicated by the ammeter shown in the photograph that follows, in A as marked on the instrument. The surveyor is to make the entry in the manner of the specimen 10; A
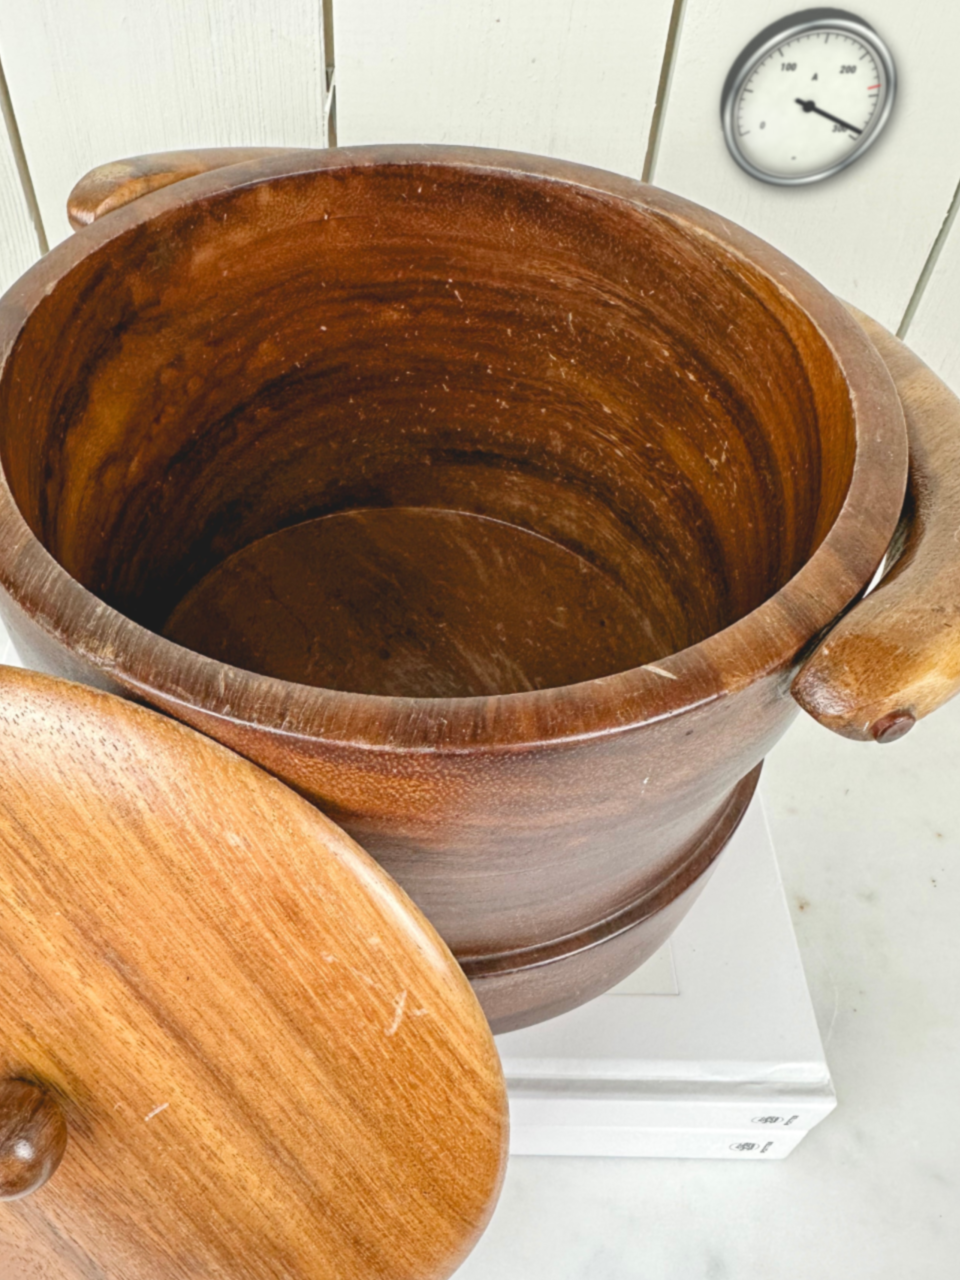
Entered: 290; A
